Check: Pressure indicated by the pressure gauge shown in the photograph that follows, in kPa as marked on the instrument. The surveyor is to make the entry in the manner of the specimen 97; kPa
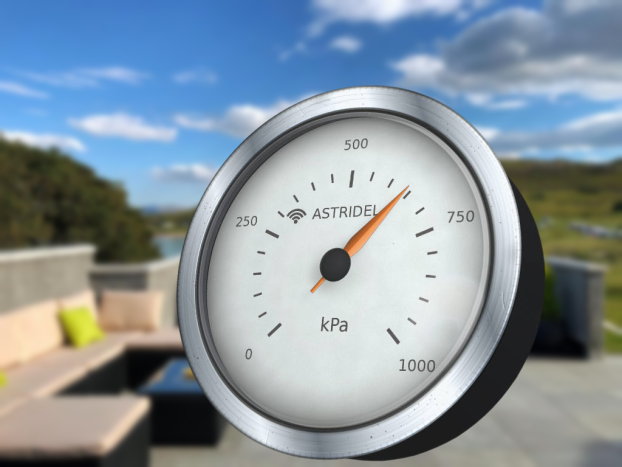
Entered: 650; kPa
